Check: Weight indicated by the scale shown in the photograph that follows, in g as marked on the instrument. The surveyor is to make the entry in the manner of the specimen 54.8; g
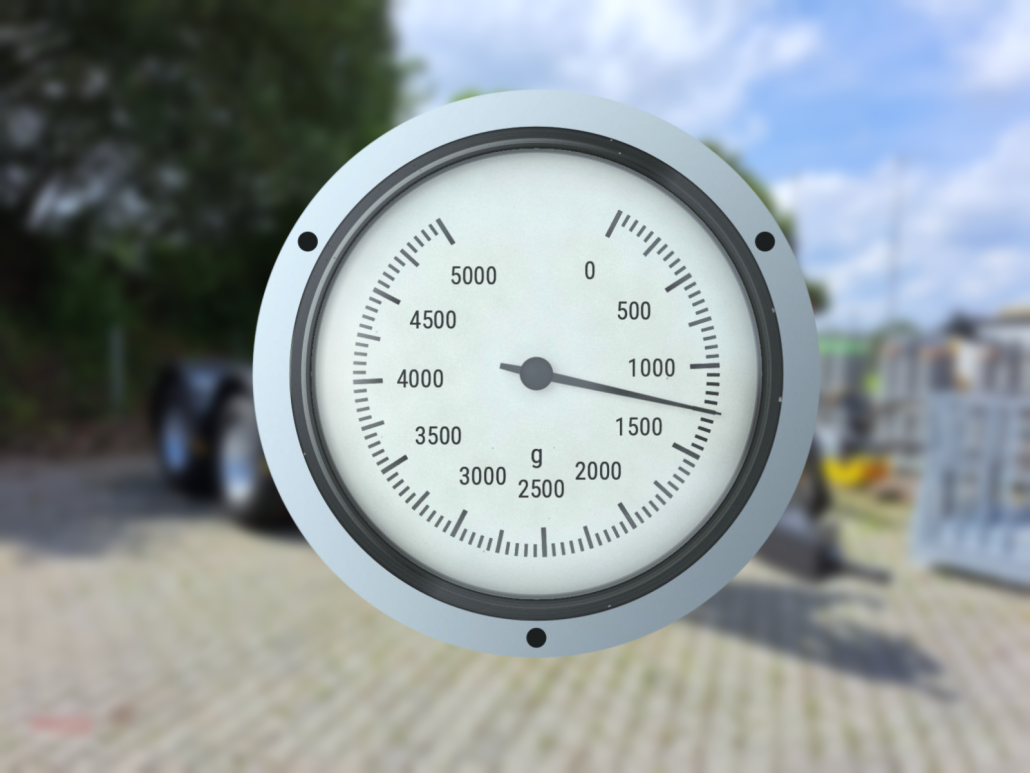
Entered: 1250; g
